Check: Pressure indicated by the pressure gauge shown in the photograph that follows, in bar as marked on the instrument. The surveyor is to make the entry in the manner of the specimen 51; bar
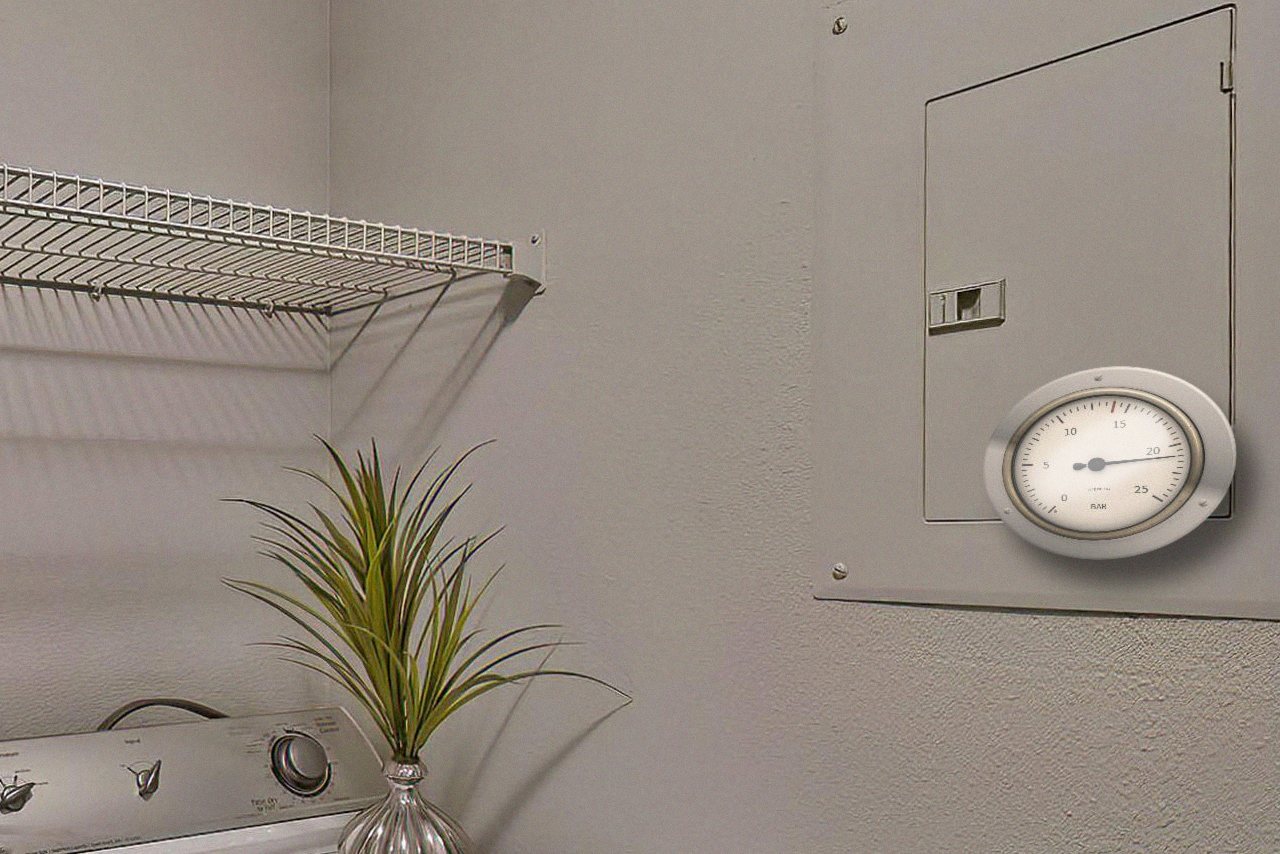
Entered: 21; bar
